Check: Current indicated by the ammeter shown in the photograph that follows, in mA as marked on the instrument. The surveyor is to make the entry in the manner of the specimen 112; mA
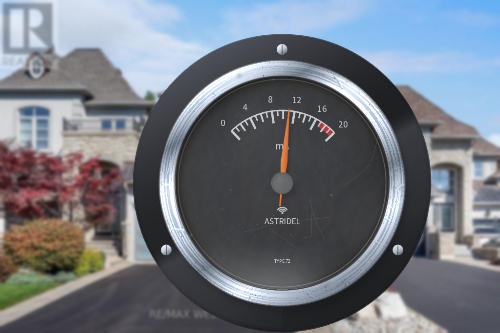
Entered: 11; mA
